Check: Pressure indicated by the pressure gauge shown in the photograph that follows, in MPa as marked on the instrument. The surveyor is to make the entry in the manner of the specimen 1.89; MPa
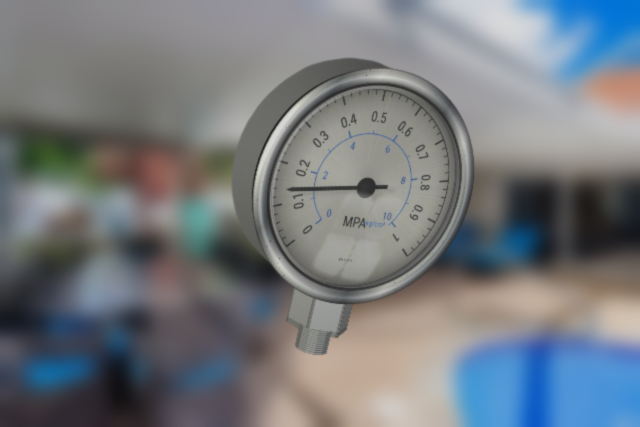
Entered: 0.14; MPa
